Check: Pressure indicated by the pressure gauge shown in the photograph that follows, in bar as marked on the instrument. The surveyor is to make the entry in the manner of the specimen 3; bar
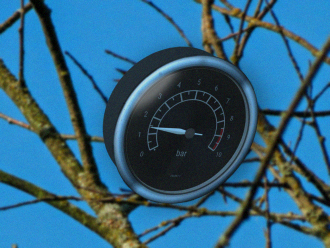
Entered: 1.5; bar
